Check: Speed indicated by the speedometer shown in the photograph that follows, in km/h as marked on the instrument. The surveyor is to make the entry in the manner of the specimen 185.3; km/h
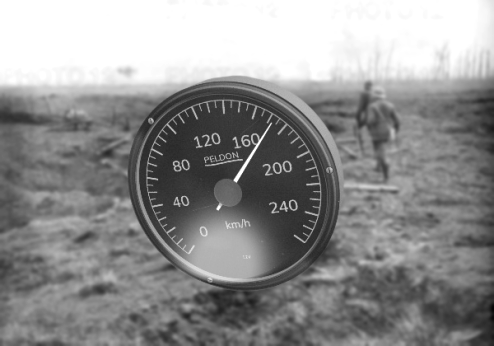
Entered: 172.5; km/h
